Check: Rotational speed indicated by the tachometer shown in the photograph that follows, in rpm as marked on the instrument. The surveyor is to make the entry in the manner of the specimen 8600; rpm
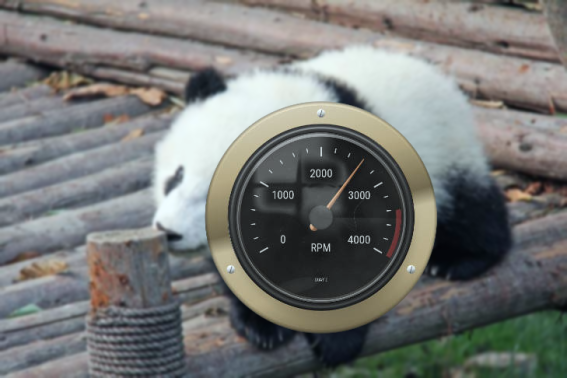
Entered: 2600; rpm
